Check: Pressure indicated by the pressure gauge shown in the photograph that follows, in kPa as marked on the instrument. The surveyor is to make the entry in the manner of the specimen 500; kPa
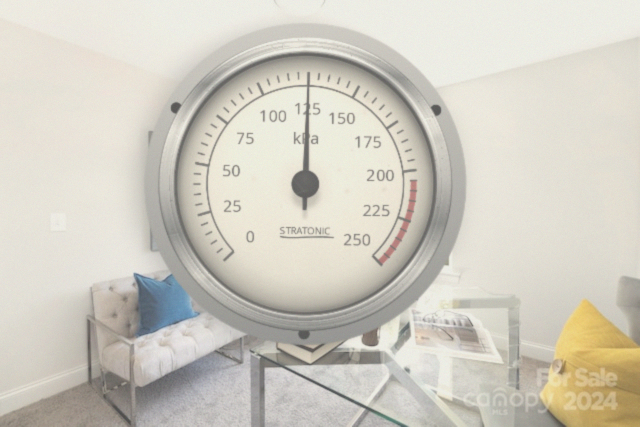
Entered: 125; kPa
